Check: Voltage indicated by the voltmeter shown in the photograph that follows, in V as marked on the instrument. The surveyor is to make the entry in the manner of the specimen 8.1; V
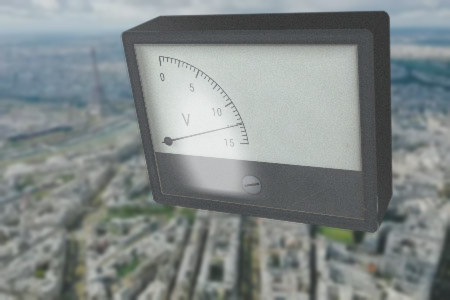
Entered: 12.5; V
